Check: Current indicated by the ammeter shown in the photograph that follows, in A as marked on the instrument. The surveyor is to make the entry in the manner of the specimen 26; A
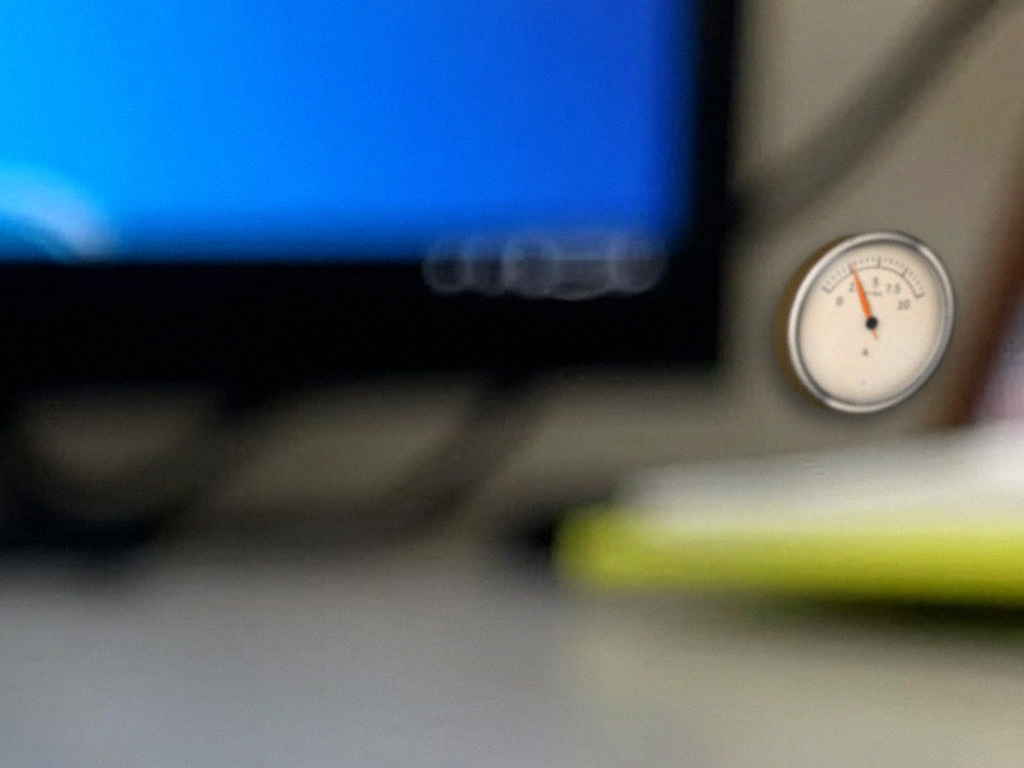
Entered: 2.5; A
